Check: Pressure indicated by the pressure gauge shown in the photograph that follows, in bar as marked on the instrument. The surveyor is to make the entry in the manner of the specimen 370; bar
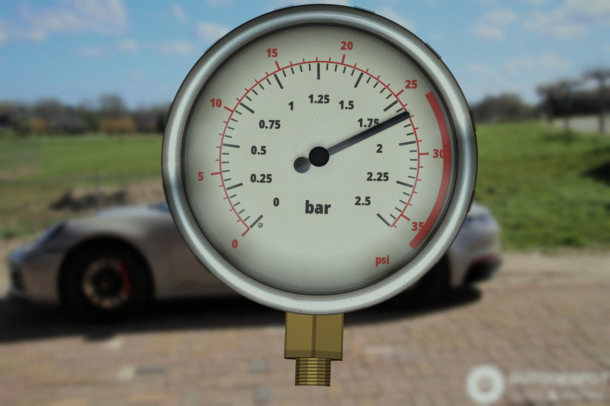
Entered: 1.85; bar
